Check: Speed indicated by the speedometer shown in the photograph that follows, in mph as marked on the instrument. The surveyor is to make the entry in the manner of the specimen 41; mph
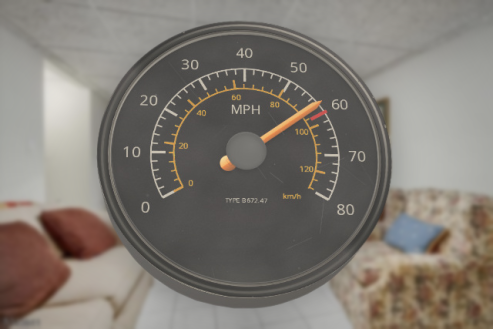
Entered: 58; mph
